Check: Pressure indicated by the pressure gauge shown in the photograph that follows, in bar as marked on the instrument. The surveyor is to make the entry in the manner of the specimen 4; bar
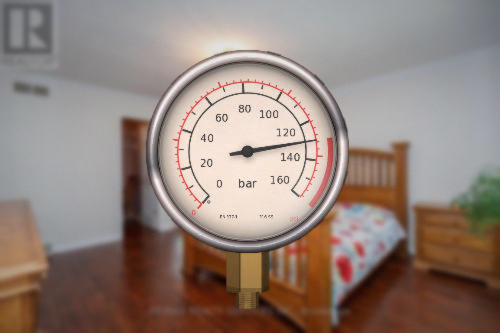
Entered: 130; bar
